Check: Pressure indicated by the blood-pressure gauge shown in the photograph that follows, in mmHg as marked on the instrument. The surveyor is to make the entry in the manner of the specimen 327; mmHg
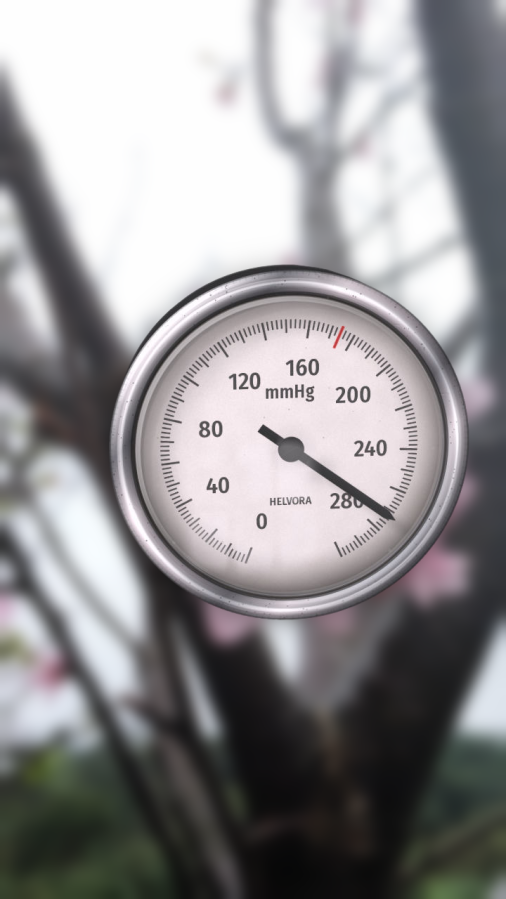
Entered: 272; mmHg
